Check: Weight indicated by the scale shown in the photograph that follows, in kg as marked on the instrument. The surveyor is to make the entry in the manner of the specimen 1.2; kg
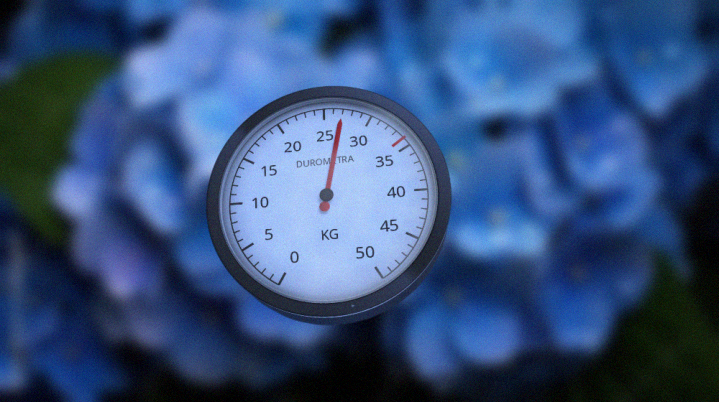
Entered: 27; kg
